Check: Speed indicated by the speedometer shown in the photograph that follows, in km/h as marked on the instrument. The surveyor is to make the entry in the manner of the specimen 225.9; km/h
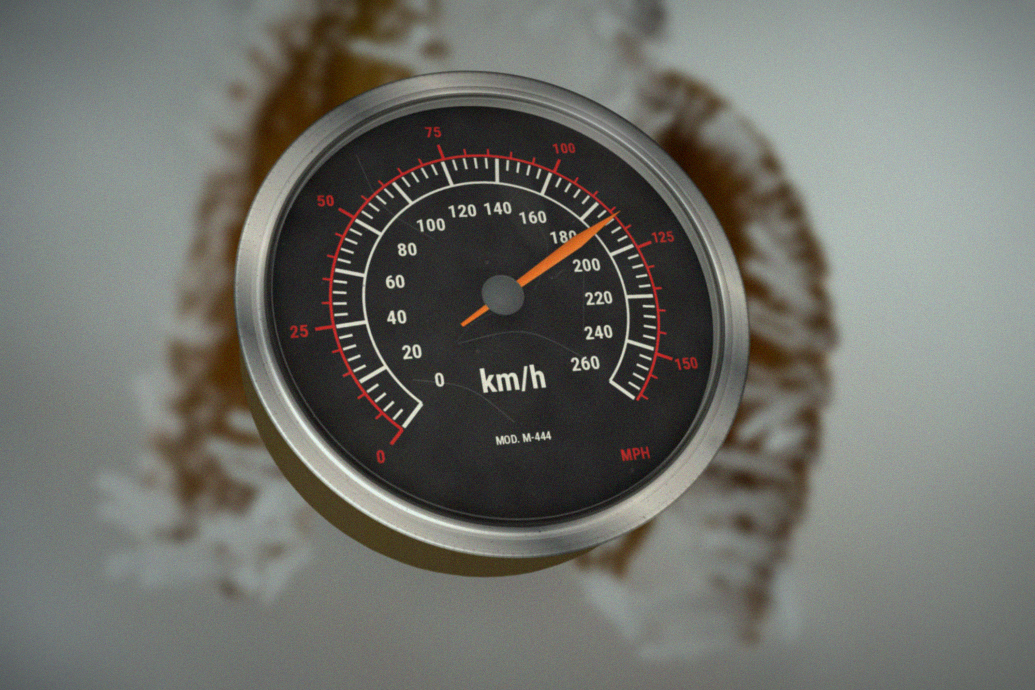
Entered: 188; km/h
